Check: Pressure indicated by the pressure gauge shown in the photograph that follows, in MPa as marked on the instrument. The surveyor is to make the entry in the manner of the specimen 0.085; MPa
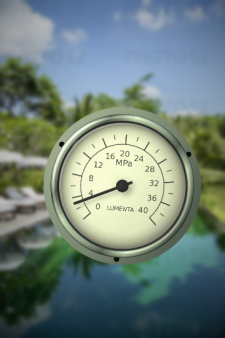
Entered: 3; MPa
